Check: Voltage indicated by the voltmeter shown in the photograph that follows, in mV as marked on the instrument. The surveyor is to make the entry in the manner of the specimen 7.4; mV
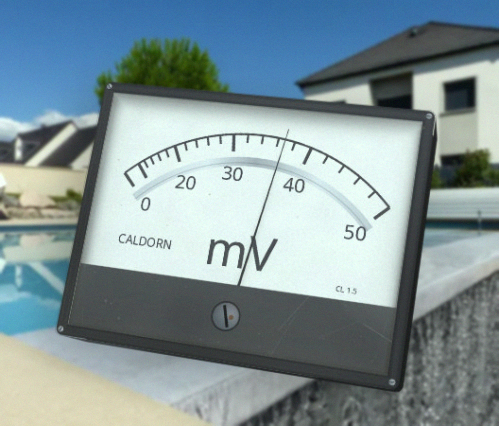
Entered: 37; mV
